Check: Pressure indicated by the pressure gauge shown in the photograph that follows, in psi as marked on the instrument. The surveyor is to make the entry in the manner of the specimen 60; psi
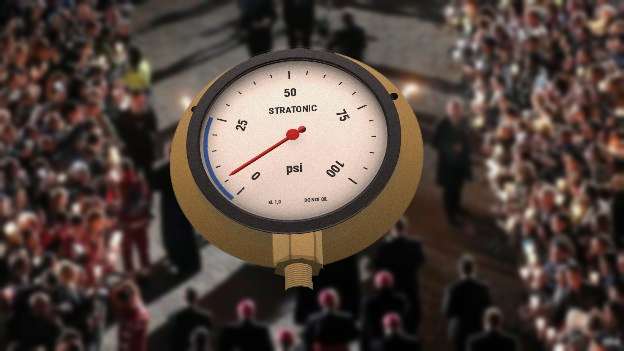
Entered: 5; psi
